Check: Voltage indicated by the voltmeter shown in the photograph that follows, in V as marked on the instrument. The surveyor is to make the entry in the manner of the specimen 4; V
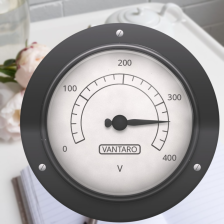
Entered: 340; V
